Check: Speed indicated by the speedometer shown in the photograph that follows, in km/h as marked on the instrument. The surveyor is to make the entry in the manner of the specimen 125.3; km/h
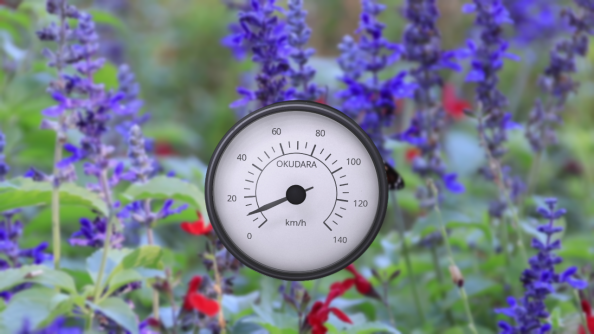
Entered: 10; km/h
